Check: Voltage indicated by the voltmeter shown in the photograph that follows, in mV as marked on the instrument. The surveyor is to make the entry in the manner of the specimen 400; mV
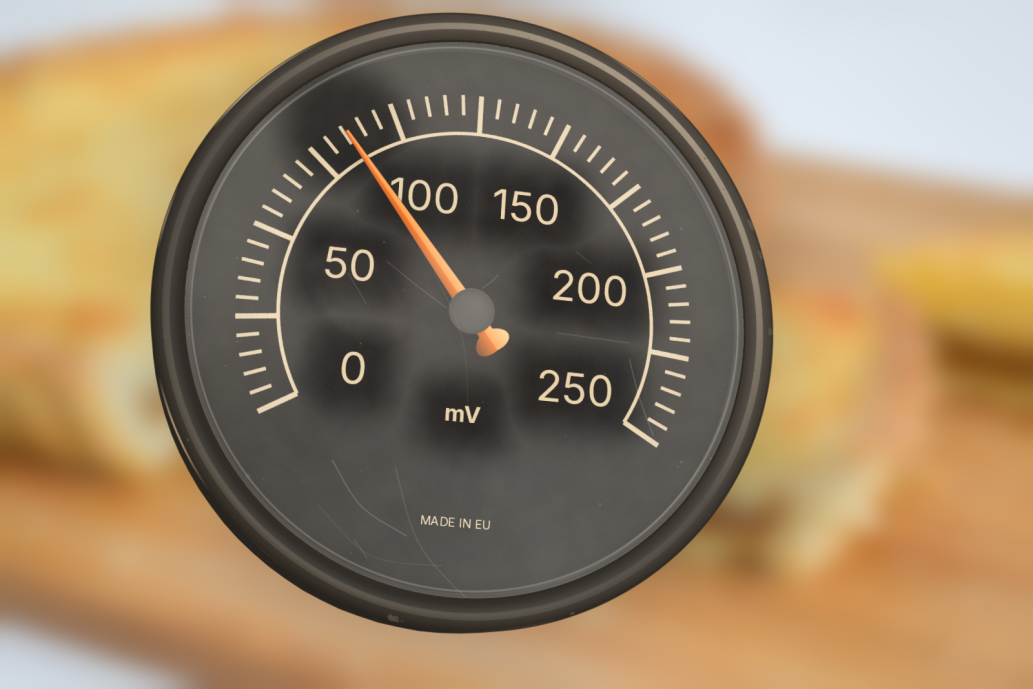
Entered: 85; mV
